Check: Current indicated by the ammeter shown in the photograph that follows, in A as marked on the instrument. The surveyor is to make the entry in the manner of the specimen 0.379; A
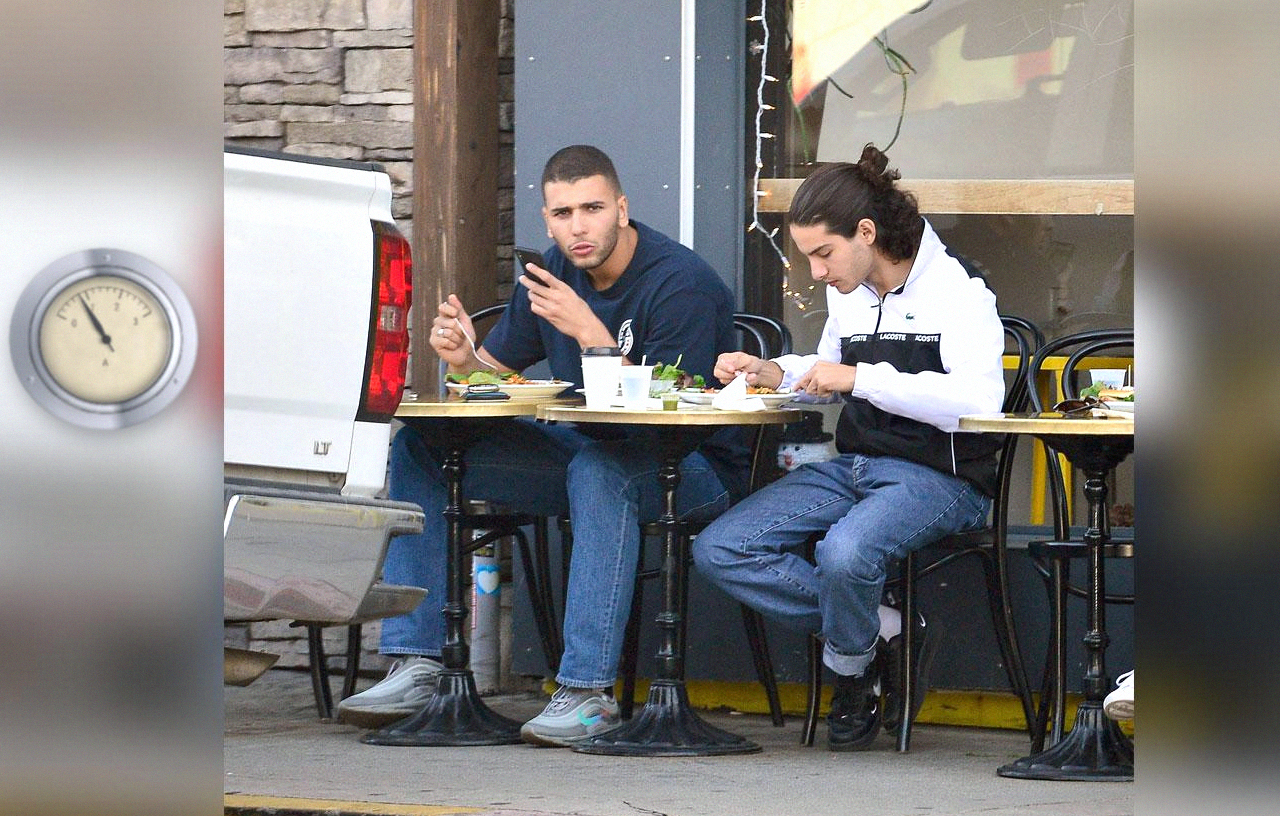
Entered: 0.8; A
